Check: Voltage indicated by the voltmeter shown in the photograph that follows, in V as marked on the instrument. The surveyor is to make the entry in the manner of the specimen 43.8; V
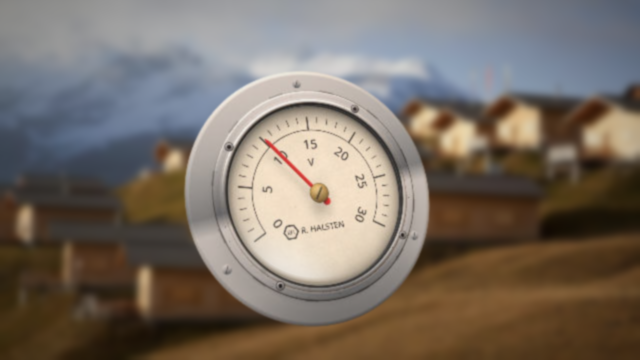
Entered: 10; V
